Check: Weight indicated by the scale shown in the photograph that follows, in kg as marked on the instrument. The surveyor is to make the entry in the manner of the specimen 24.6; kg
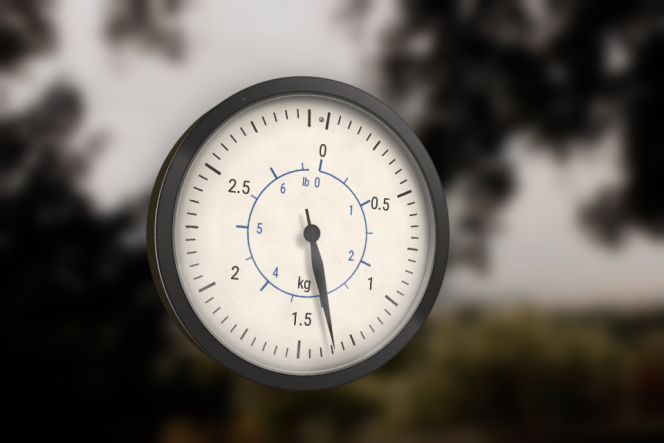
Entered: 1.35; kg
